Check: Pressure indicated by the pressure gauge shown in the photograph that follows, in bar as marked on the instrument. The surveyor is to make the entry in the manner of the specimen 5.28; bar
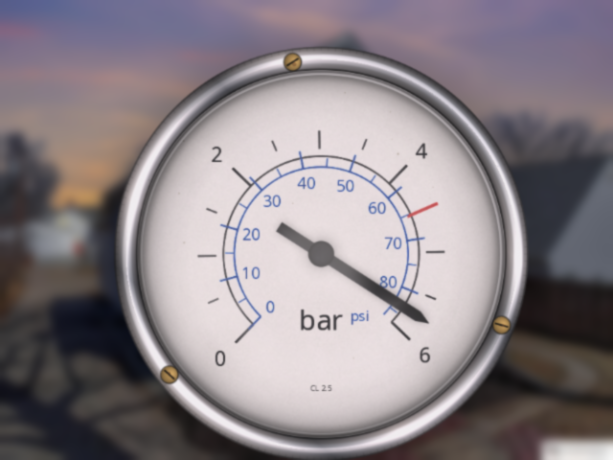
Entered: 5.75; bar
